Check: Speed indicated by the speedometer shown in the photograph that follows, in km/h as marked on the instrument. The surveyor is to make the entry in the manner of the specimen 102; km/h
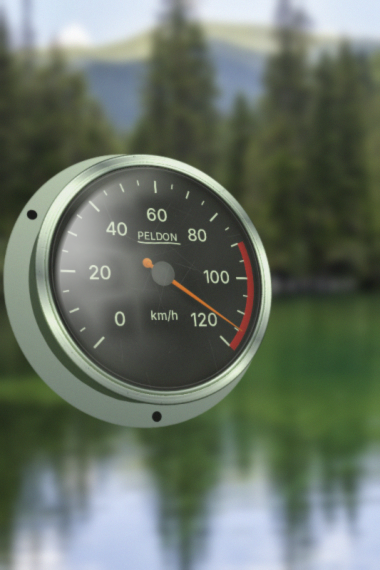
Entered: 115; km/h
